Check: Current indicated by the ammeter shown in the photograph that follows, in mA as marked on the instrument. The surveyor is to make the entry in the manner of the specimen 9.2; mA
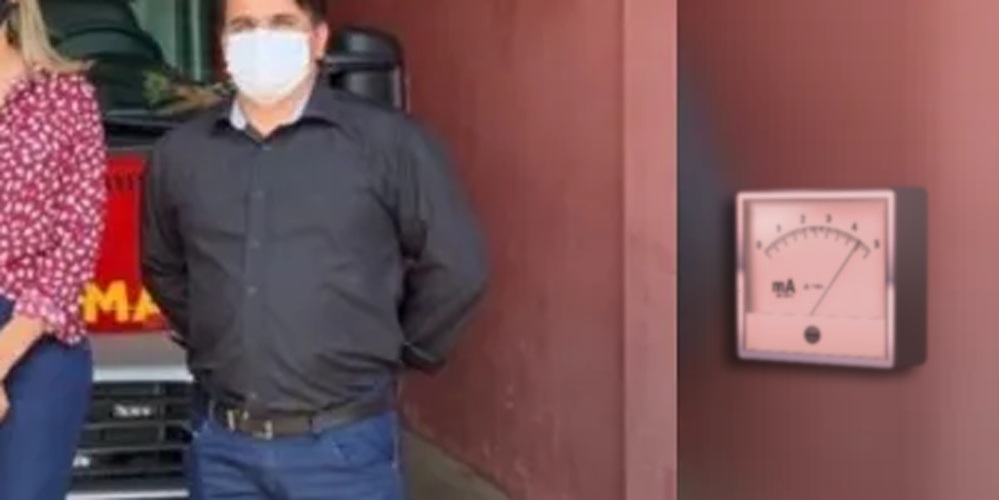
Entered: 4.5; mA
